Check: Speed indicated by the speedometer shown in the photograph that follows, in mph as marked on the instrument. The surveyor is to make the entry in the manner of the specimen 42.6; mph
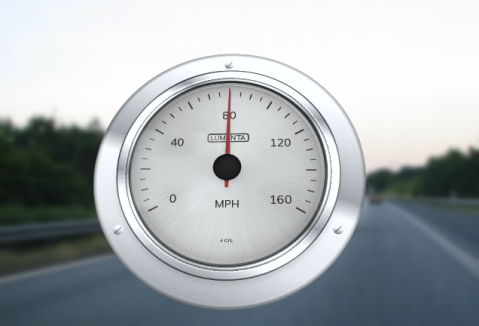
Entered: 80; mph
